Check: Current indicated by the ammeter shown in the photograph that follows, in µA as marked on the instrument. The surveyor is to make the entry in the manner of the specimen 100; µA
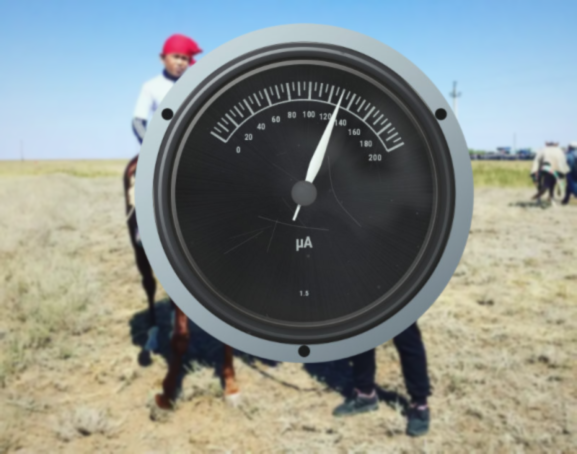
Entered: 130; µA
